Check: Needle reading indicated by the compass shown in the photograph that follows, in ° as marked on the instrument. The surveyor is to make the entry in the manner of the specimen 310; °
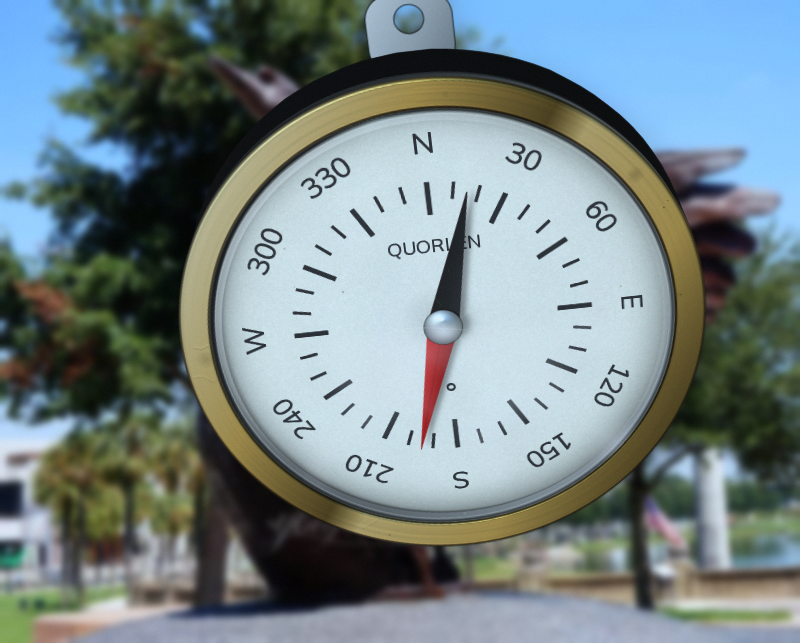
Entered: 195; °
